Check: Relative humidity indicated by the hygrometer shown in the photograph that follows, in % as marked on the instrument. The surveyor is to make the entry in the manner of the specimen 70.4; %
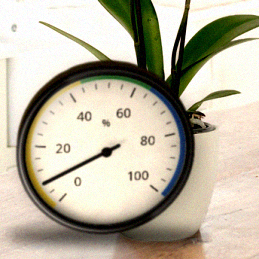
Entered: 8; %
